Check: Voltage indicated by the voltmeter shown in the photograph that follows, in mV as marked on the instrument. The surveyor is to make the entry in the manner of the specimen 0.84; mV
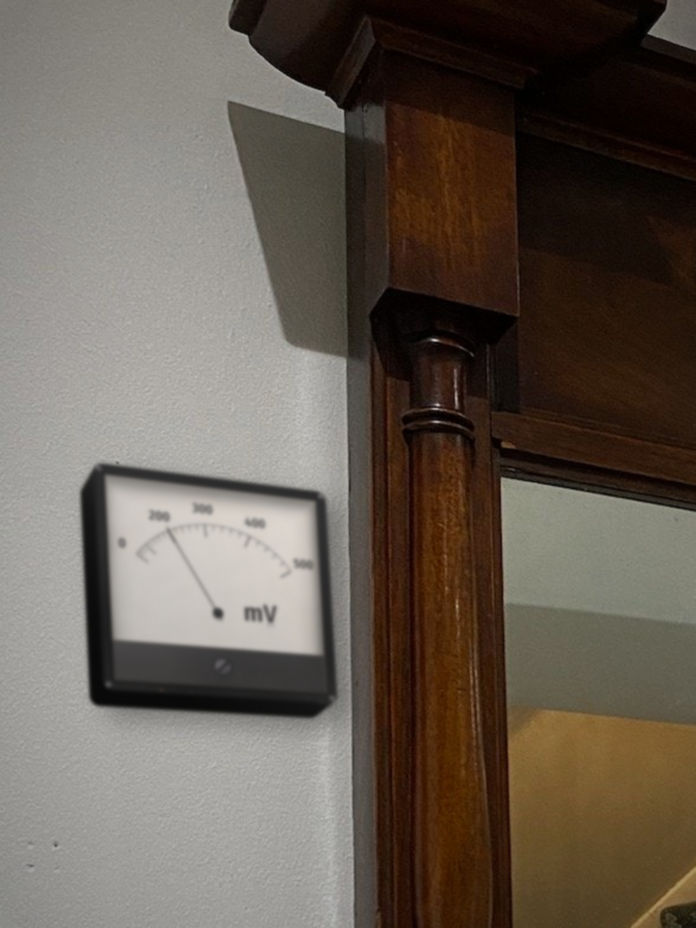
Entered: 200; mV
